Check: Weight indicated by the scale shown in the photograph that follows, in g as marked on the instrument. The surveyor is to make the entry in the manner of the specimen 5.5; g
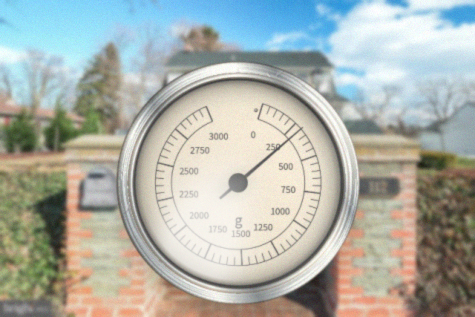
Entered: 300; g
